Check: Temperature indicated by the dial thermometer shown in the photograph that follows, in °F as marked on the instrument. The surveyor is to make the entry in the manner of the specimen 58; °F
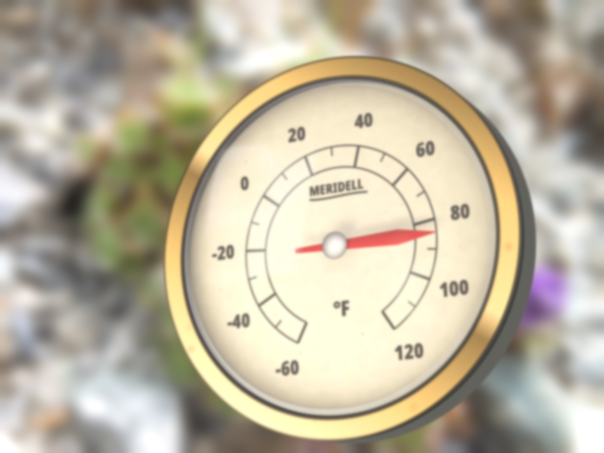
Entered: 85; °F
